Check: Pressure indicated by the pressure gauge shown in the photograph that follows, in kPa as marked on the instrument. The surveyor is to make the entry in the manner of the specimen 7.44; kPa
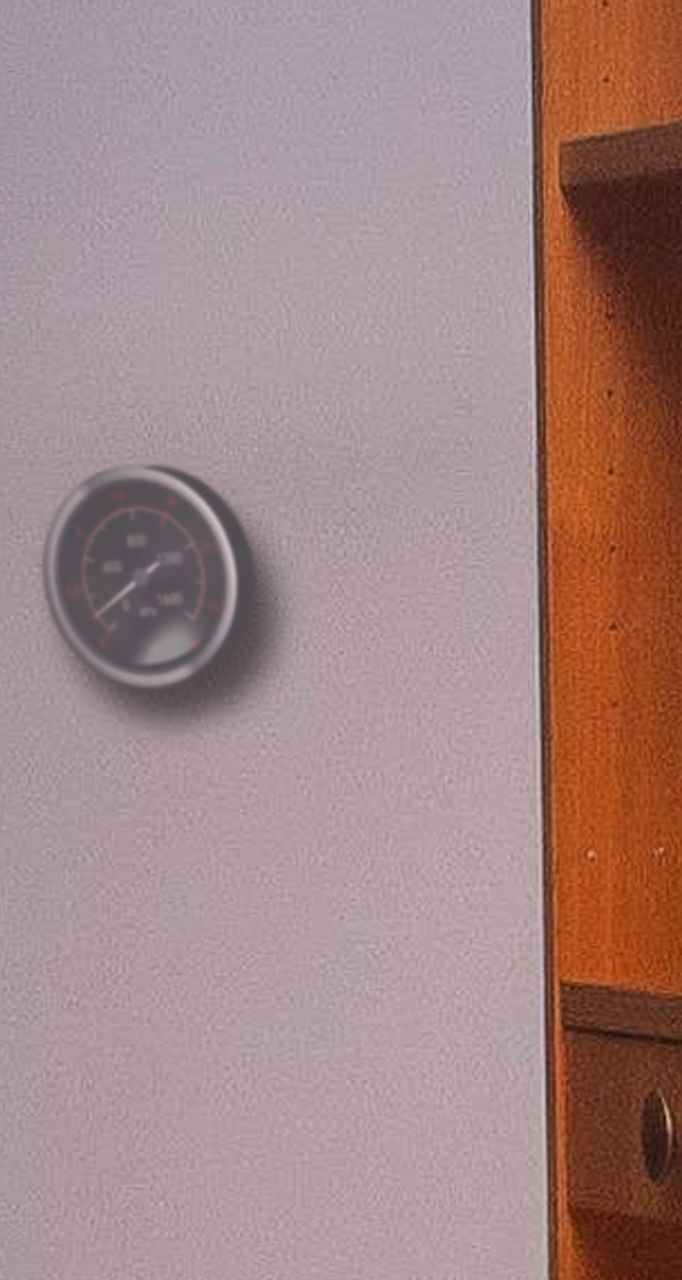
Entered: 100; kPa
